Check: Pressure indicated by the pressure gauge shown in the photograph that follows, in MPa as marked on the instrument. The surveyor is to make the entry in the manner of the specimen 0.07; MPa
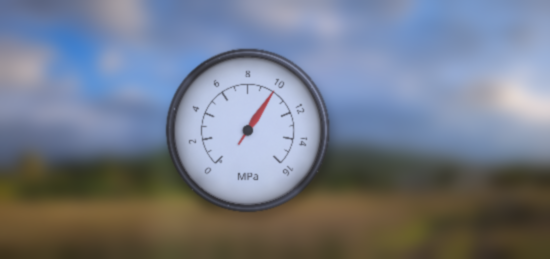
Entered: 10; MPa
